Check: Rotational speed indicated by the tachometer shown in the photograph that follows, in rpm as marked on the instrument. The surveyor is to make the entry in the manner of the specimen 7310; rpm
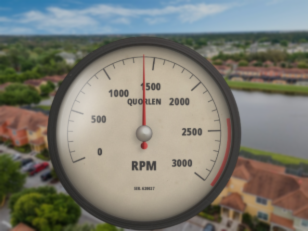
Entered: 1400; rpm
